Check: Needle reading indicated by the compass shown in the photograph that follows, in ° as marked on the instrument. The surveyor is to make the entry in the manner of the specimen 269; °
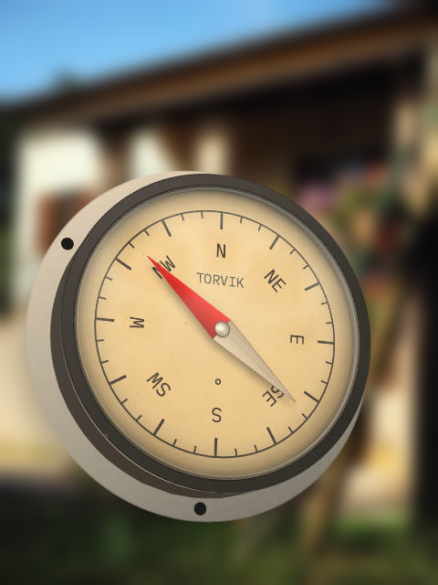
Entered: 310; °
